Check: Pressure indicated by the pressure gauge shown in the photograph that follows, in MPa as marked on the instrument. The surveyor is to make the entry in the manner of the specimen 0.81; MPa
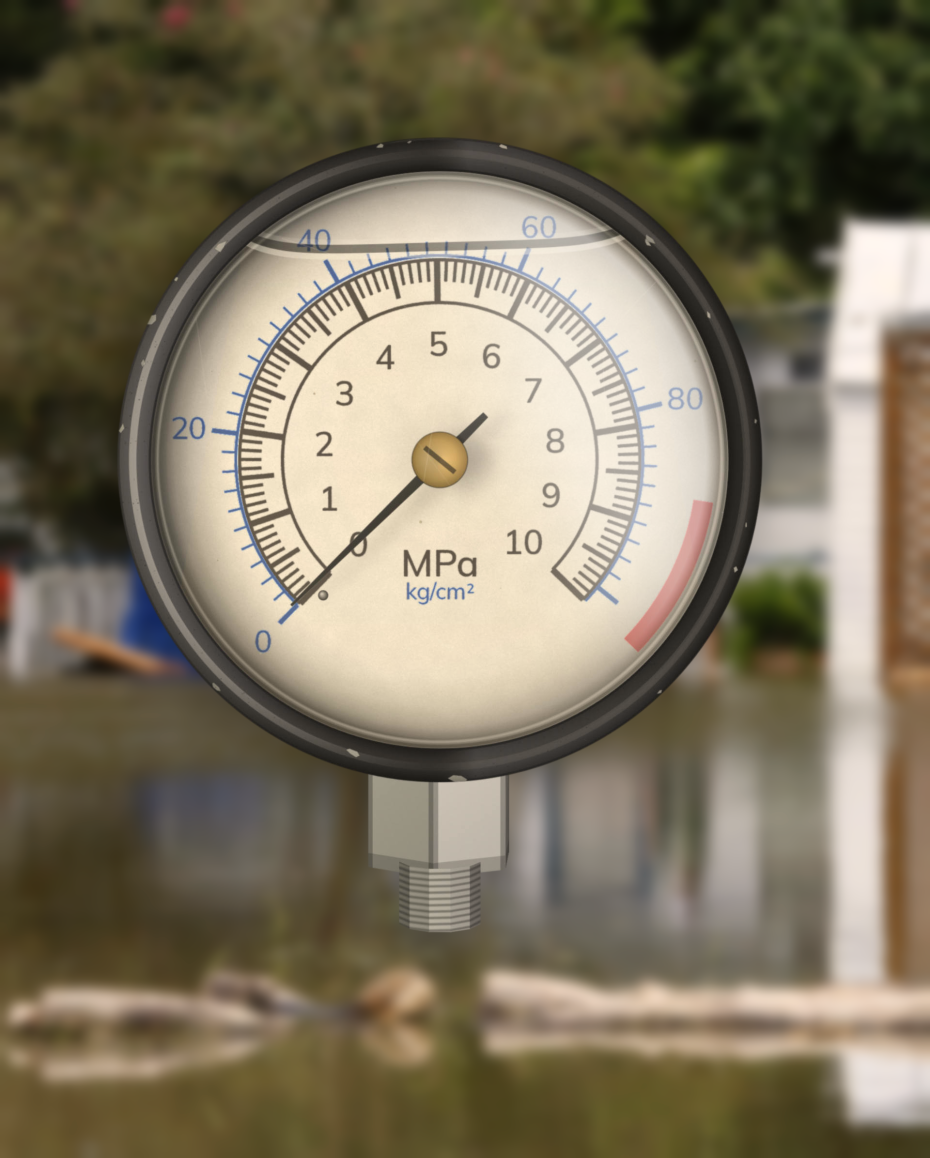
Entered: 0.05; MPa
